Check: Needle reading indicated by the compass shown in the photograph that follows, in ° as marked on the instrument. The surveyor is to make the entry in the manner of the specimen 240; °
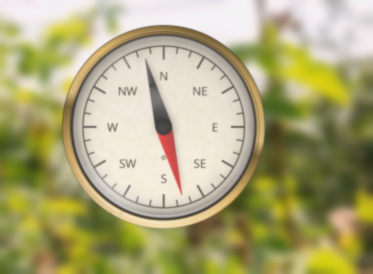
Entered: 165; °
